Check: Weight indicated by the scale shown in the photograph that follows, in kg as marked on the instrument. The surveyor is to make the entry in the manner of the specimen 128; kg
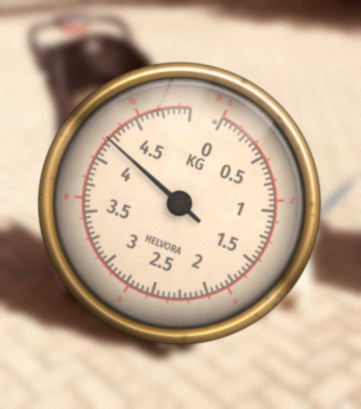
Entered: 4.2; kg
